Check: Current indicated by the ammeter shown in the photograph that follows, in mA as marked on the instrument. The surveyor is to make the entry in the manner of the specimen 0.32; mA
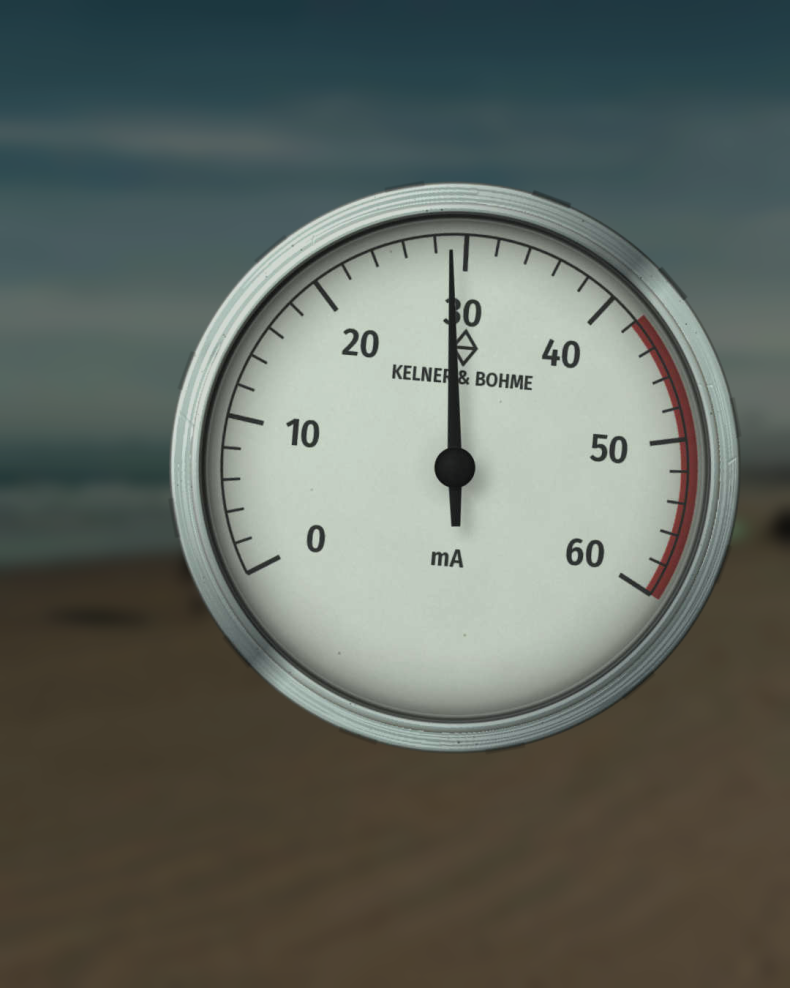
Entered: 29; mA
